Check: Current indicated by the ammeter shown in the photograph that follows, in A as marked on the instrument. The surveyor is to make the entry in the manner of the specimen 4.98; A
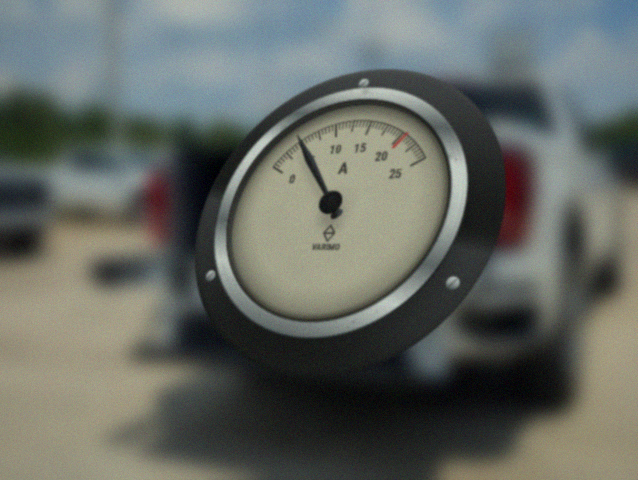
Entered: 5; A
